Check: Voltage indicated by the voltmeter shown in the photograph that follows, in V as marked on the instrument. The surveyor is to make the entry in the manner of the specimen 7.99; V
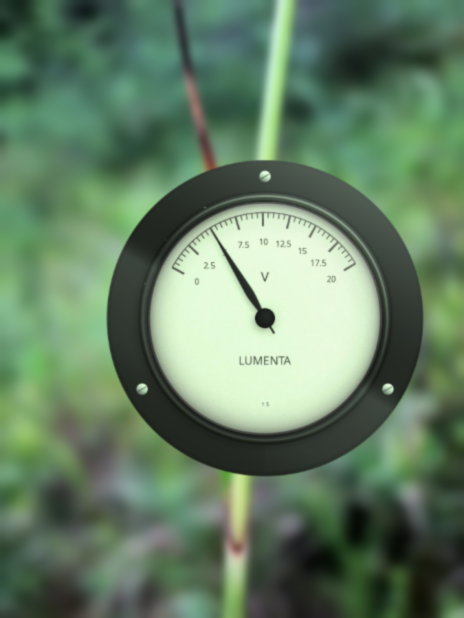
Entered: 5; V
